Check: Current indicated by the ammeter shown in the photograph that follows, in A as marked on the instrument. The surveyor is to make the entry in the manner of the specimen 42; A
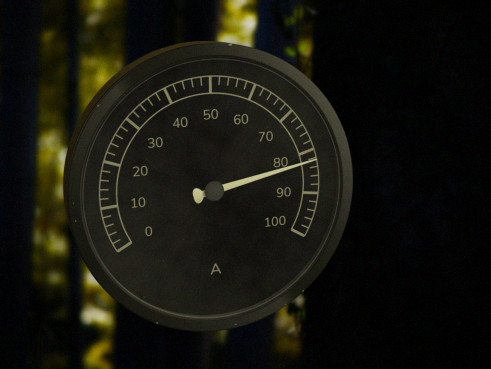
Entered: 82; A
